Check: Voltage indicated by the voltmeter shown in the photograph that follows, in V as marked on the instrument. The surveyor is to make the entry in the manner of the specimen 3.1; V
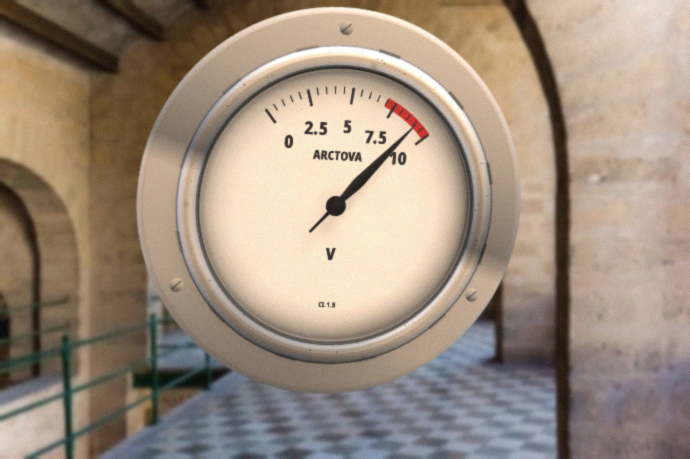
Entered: 9; V
